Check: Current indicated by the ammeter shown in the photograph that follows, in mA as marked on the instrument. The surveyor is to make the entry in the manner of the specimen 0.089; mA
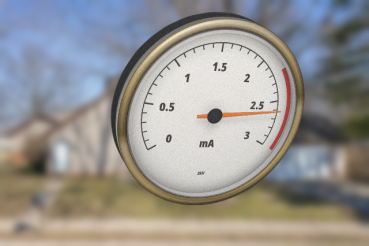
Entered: 2.6; mA
